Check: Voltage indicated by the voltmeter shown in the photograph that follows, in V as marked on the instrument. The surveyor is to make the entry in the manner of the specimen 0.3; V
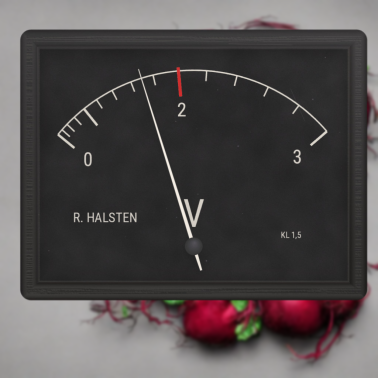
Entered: 1.7; V
